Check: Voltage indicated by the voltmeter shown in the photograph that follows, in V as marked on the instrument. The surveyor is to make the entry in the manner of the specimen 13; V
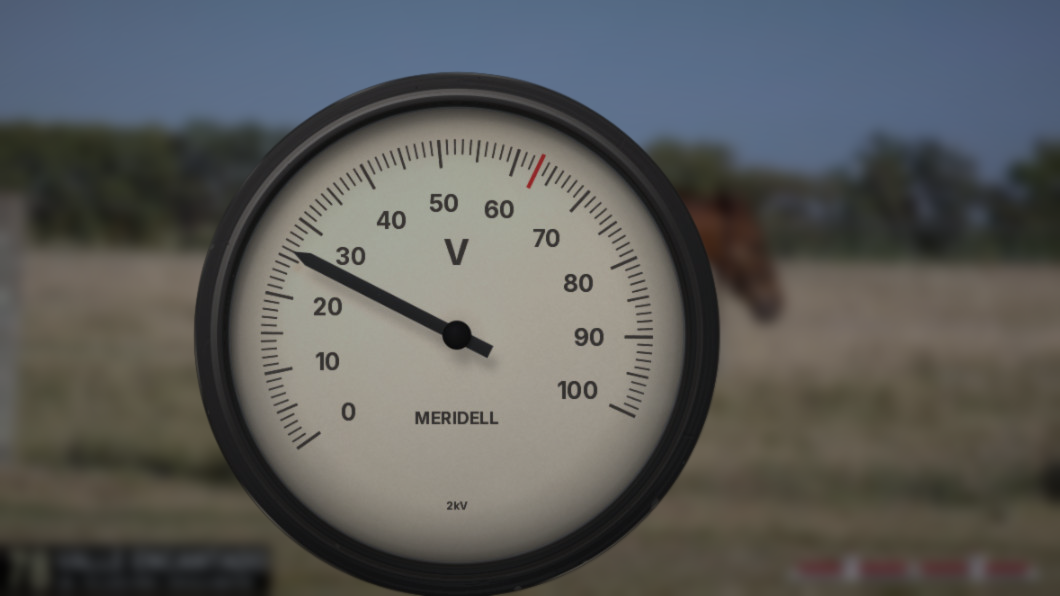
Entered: 26; V
